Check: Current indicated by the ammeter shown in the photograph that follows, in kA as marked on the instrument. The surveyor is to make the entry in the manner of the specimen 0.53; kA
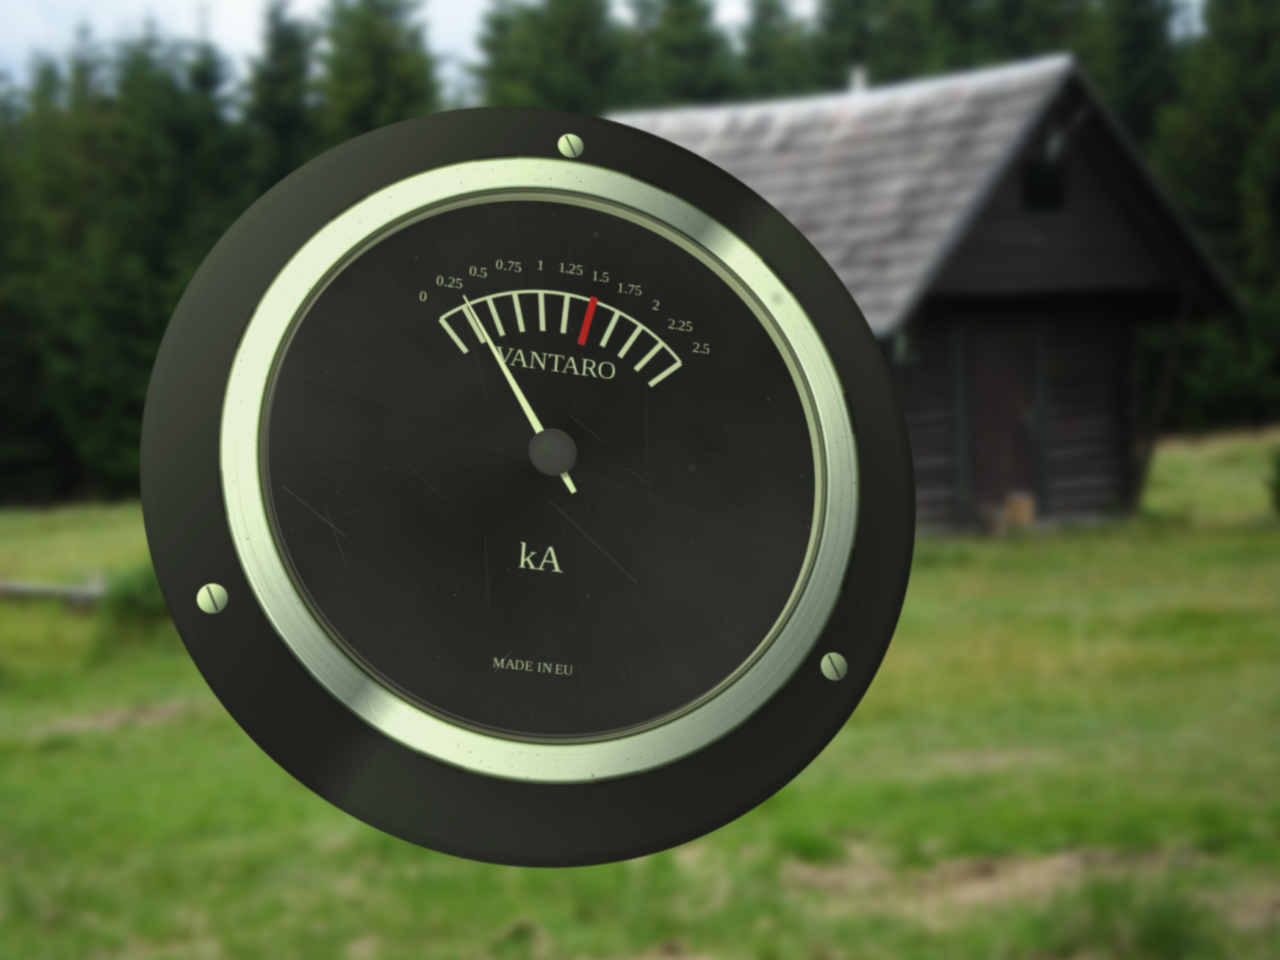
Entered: 0.25; kA
